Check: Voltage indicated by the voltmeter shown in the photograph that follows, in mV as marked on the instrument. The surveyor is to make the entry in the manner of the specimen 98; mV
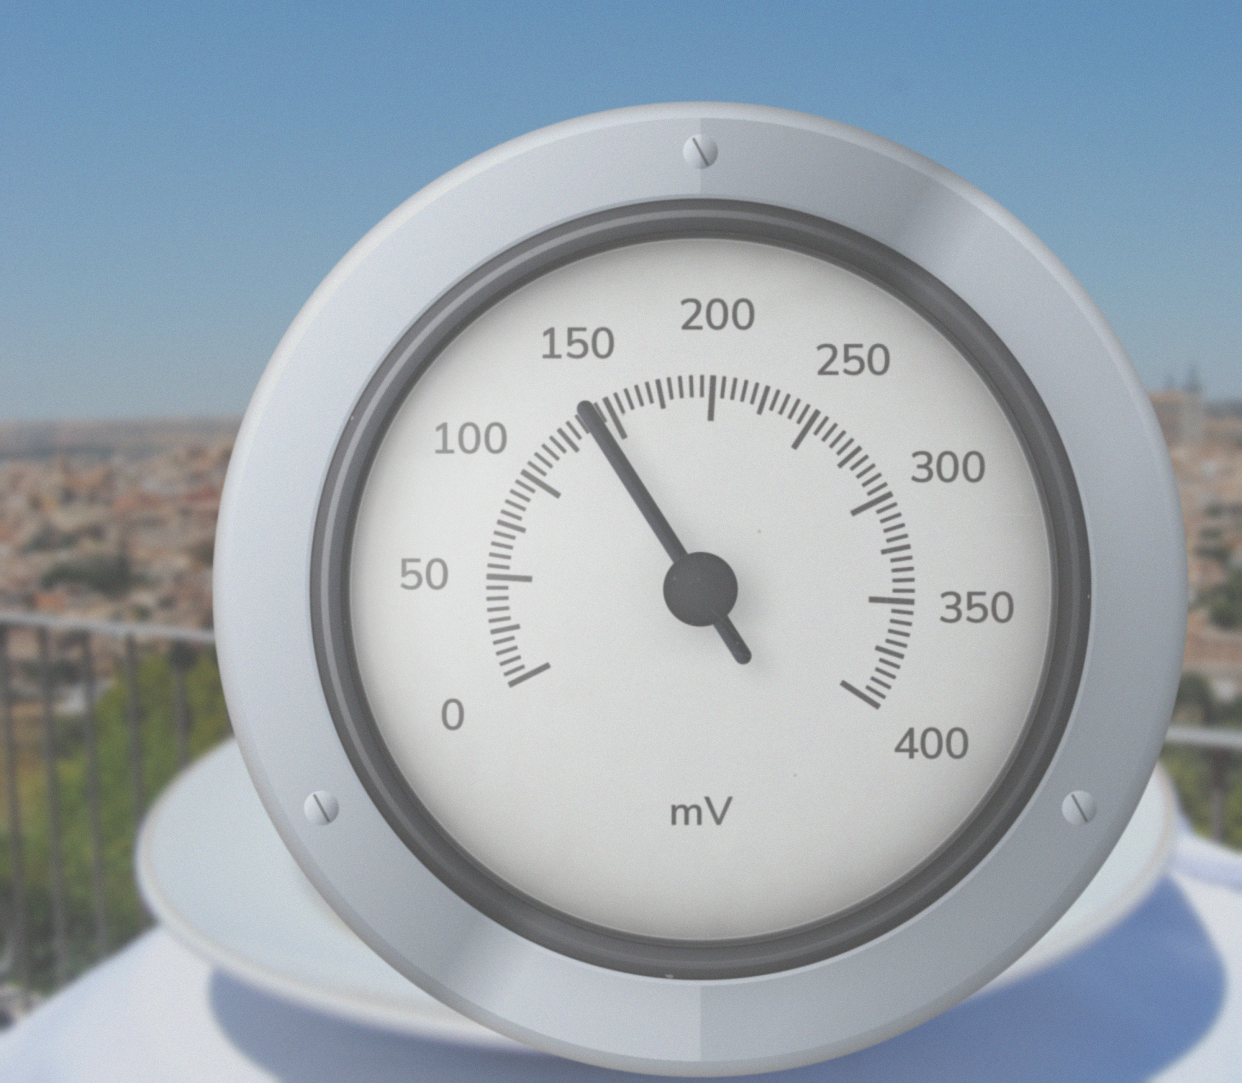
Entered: 140; mV
